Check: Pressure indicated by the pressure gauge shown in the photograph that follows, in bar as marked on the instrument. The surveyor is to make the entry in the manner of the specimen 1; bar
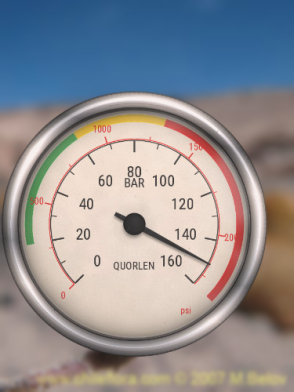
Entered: 150; bar
